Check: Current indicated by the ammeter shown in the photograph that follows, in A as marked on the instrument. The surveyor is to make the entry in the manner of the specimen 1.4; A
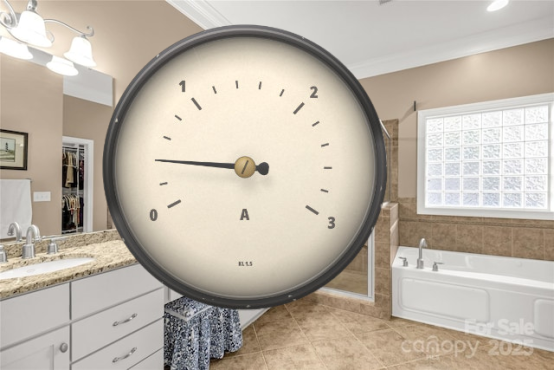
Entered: 0.4; A
